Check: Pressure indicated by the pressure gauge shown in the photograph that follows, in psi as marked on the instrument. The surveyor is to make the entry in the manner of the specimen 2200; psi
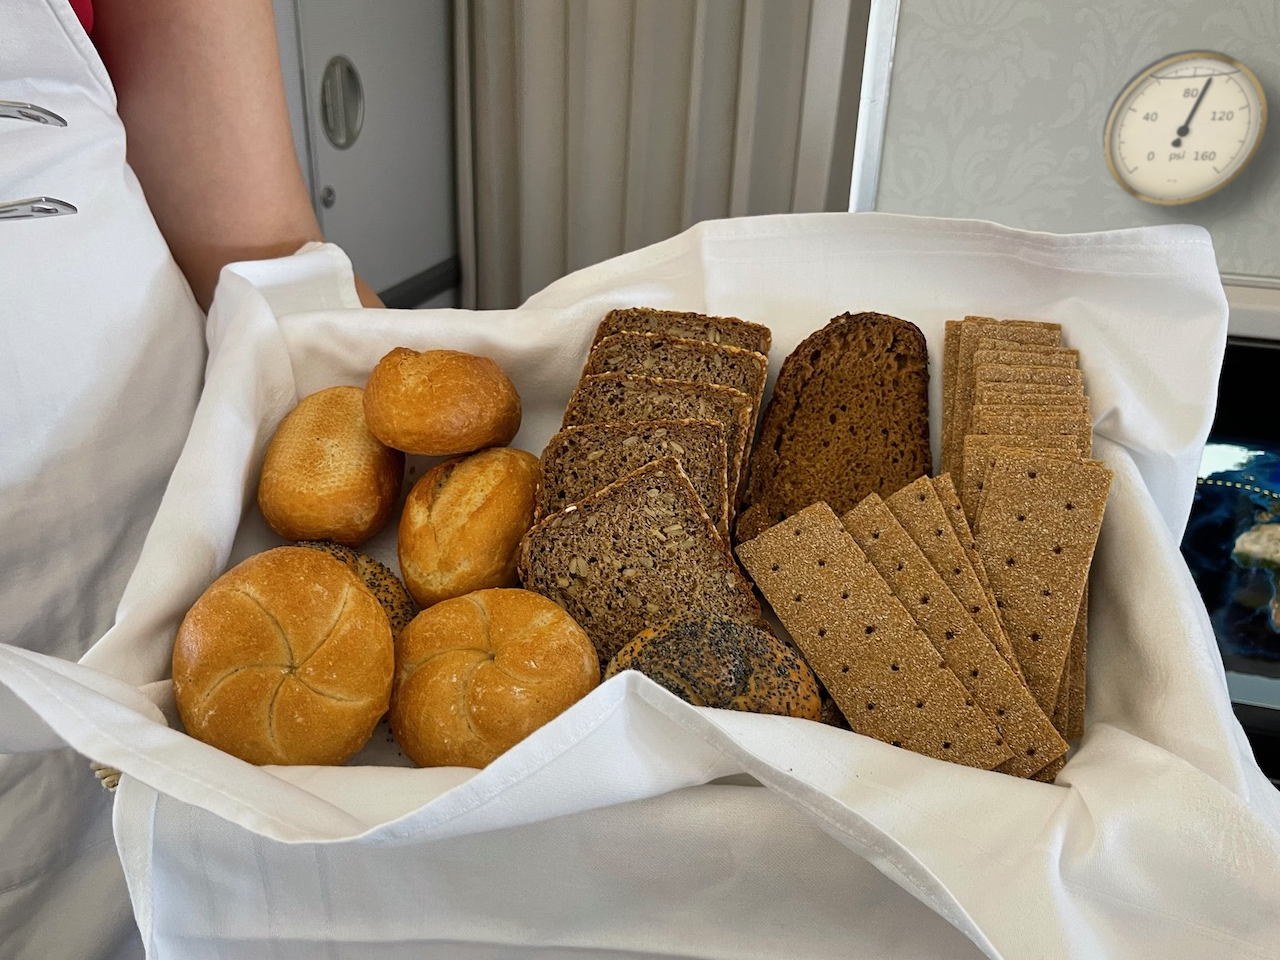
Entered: 90; psi
